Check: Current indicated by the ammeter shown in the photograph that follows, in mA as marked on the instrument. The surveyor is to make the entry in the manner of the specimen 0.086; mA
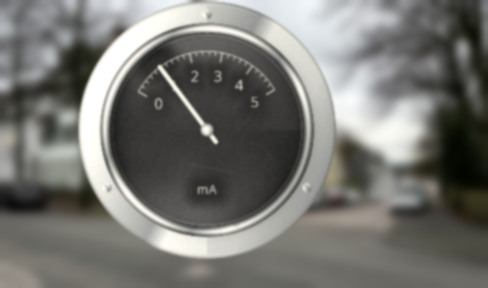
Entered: 1; mA
